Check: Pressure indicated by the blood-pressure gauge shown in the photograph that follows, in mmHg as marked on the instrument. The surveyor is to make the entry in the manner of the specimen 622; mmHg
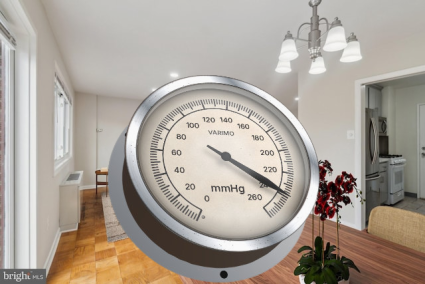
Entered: 240; mmHg
